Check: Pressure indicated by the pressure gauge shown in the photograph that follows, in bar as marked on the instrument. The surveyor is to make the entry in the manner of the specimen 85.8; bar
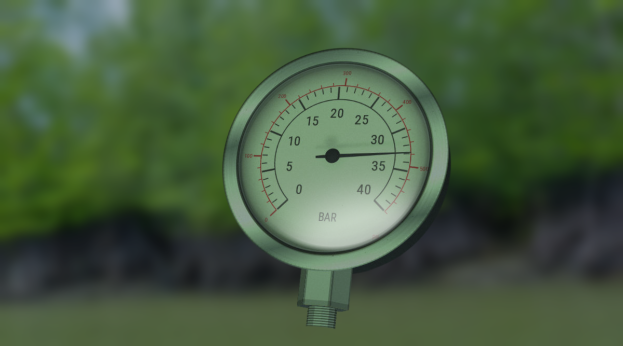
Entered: 33; bar
